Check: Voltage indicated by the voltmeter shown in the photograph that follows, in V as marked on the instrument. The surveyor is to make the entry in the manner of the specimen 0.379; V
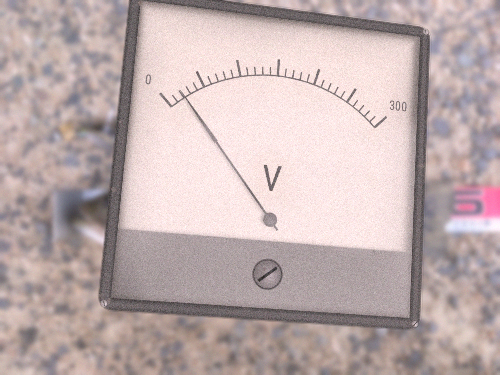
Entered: 20; V
